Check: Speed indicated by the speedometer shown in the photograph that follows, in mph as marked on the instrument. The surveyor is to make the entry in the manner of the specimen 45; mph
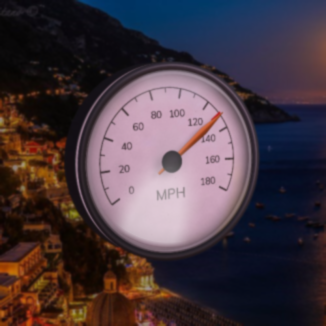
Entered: 130; mph
